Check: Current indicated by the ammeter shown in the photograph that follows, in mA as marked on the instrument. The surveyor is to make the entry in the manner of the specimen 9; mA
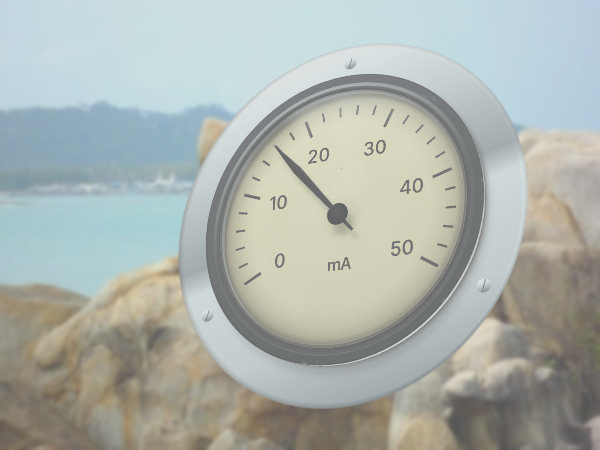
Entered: 16; mA
